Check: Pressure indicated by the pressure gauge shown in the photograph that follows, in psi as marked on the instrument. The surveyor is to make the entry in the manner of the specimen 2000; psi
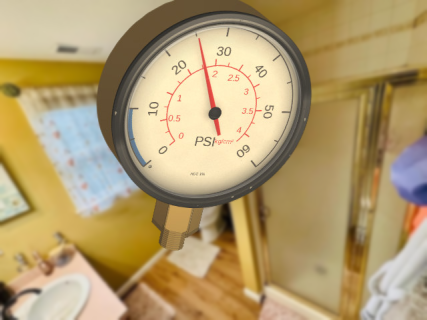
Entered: 25; psi
